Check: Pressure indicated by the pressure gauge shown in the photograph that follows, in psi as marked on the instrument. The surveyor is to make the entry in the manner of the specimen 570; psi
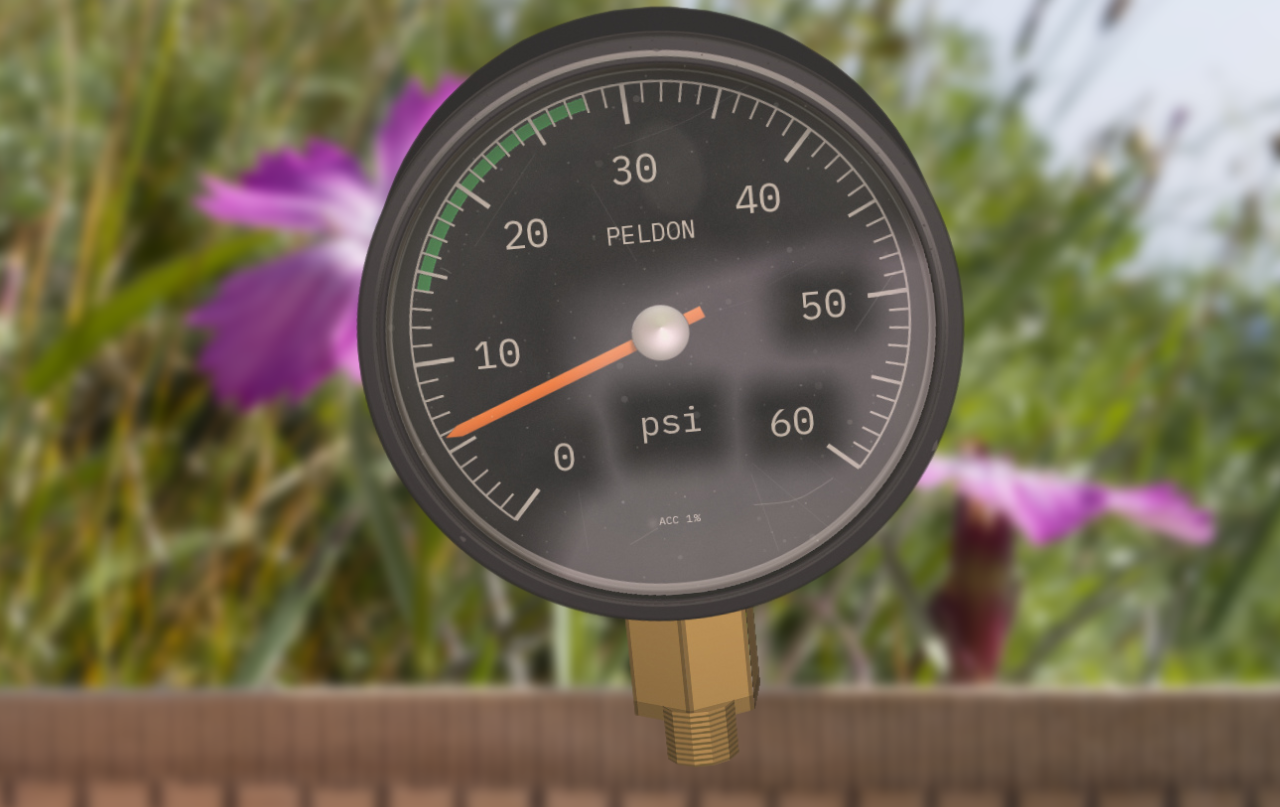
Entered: 6; psi
